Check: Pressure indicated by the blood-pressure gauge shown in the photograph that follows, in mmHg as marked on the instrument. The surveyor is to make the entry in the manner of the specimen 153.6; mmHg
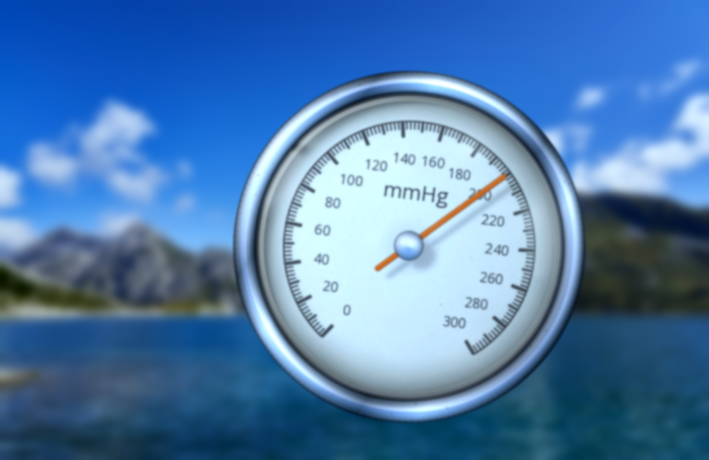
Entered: 200; mmHg
